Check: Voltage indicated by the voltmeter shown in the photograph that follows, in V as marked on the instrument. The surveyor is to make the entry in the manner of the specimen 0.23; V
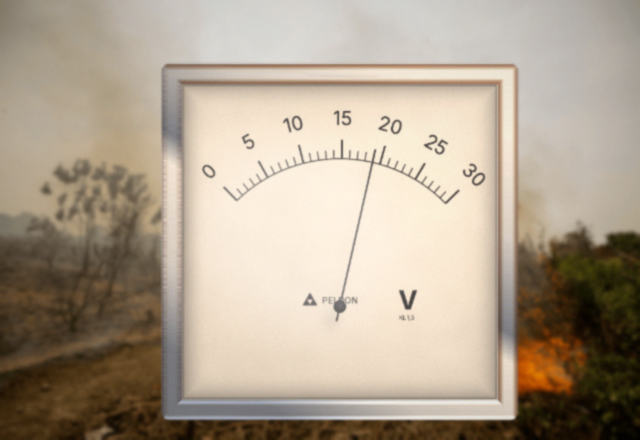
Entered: 19; V
